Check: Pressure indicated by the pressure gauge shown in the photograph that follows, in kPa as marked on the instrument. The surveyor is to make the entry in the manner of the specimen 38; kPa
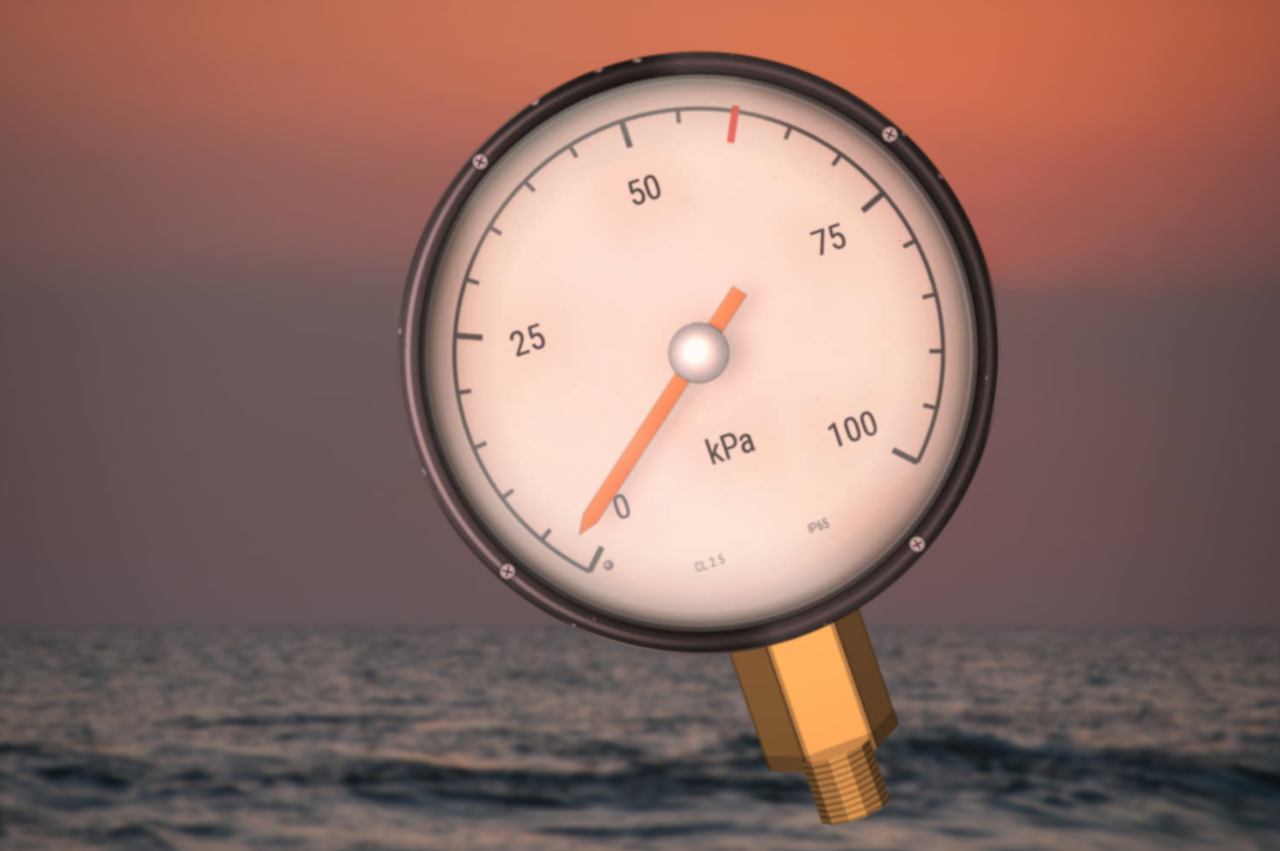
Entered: 2.5; kPa
